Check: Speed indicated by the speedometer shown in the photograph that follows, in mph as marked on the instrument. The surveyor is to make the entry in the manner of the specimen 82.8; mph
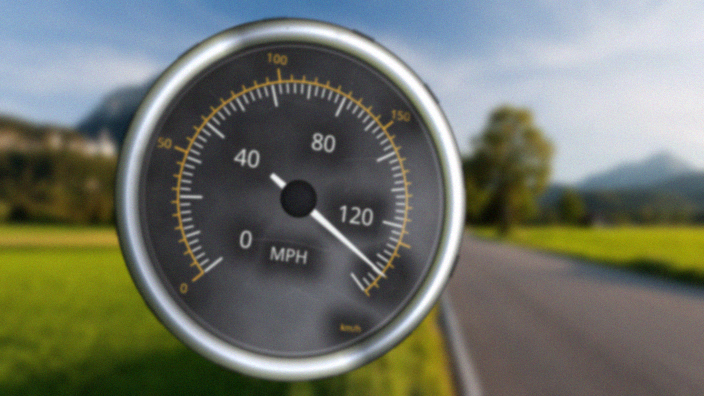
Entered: 134; mph
